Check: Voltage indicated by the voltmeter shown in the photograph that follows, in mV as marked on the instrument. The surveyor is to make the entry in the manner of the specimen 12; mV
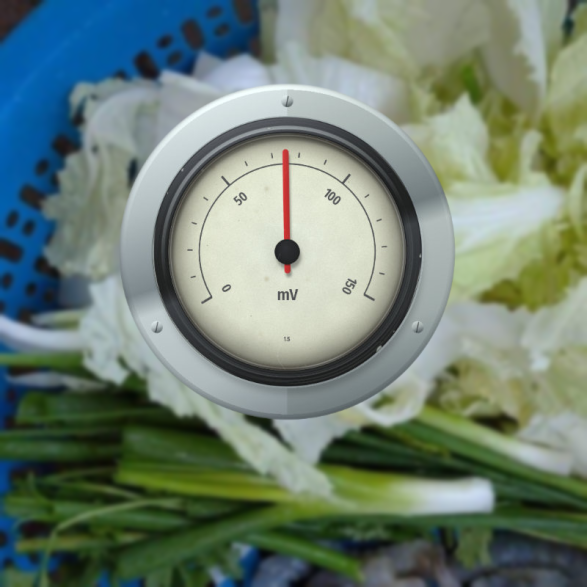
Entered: 75; mV
